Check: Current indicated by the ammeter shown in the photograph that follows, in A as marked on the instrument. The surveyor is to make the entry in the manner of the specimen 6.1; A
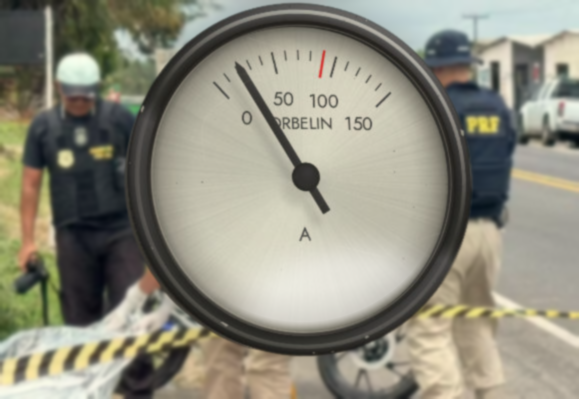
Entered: 20; A
